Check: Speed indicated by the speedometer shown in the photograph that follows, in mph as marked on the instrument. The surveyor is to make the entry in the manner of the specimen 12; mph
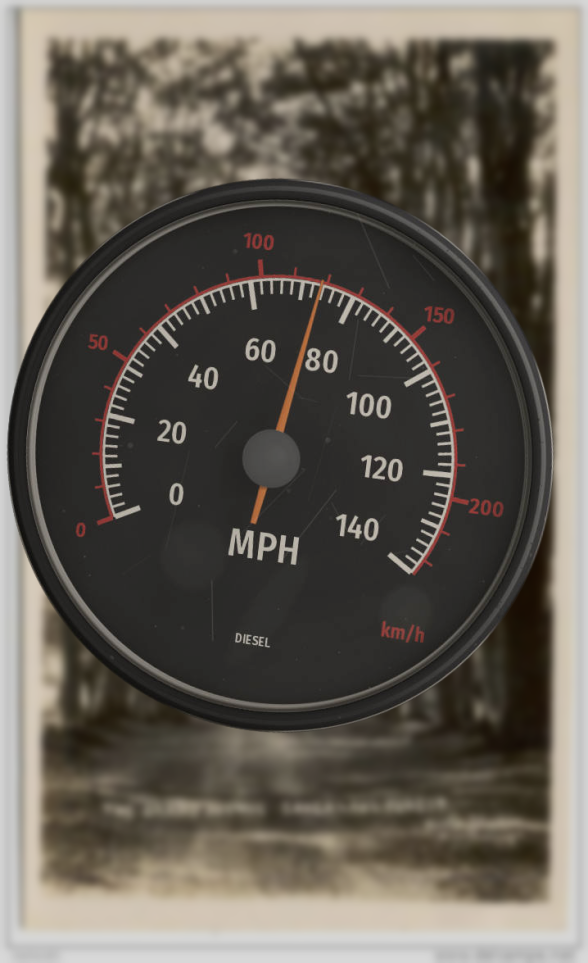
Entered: 74; mph
